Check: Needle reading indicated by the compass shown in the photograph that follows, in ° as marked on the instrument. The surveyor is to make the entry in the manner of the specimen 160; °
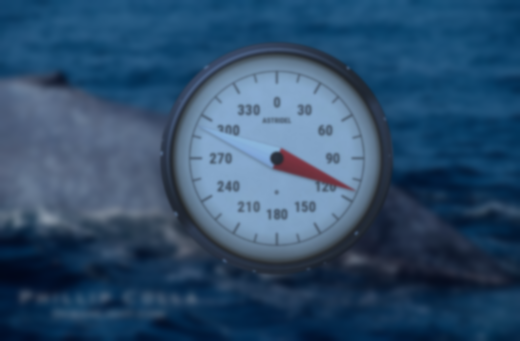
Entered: 112.5; °
